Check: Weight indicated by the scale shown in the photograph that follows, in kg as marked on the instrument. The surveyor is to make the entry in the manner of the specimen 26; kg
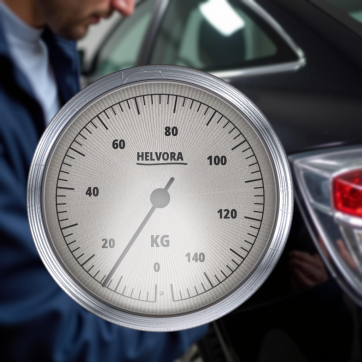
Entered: 13; kg
